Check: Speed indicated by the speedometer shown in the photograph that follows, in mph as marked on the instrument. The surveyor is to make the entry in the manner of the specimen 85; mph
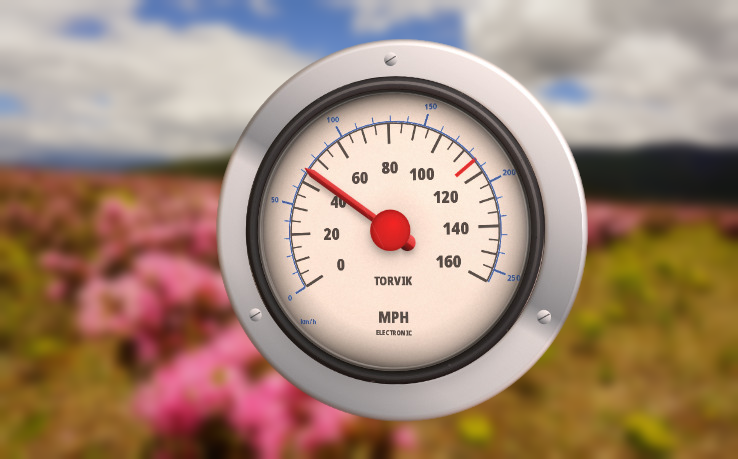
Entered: 45; mph
